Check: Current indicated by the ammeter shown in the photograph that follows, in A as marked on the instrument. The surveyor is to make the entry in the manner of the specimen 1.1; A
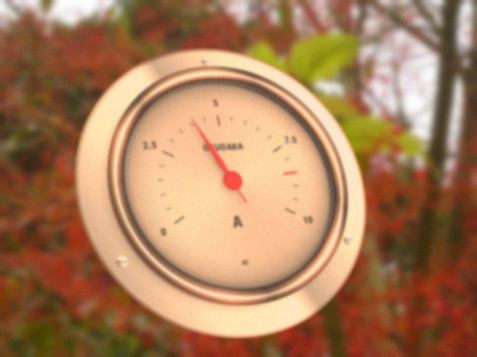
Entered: 4; A
